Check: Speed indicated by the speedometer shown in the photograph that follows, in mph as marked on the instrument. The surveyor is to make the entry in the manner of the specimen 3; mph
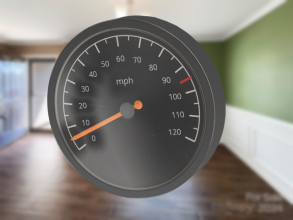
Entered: 5; mph
